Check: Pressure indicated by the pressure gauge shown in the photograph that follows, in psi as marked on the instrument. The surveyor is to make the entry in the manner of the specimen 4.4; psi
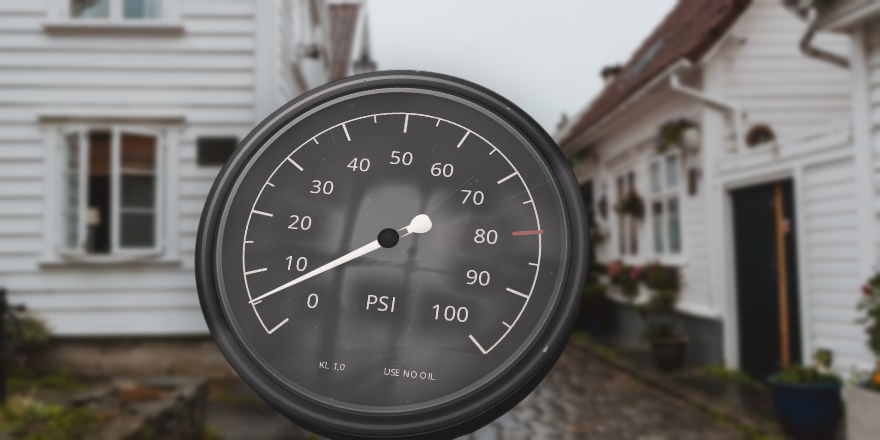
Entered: 5; psi
